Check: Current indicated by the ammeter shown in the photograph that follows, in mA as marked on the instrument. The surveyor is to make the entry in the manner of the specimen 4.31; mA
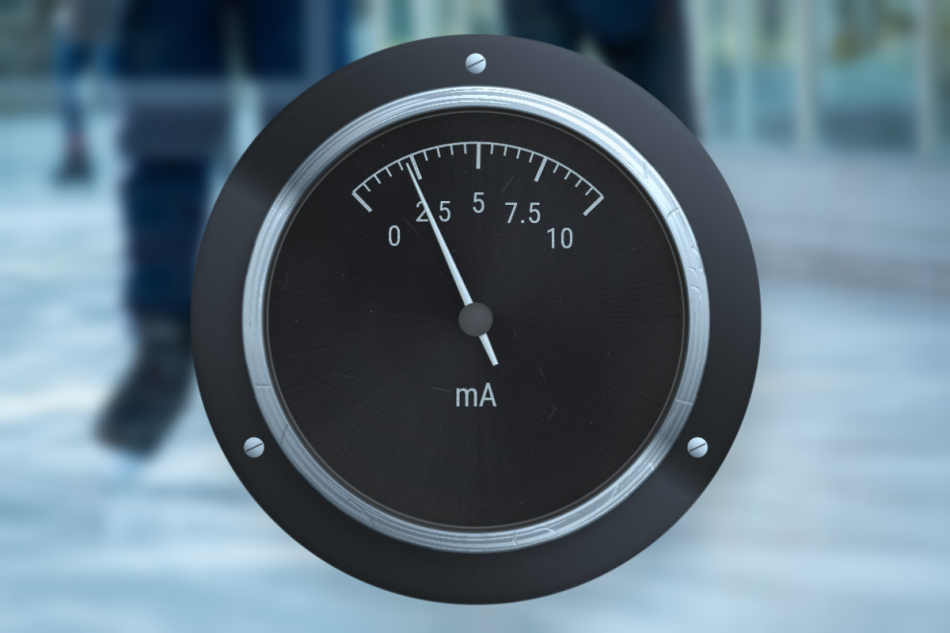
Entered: 2.25; mA
